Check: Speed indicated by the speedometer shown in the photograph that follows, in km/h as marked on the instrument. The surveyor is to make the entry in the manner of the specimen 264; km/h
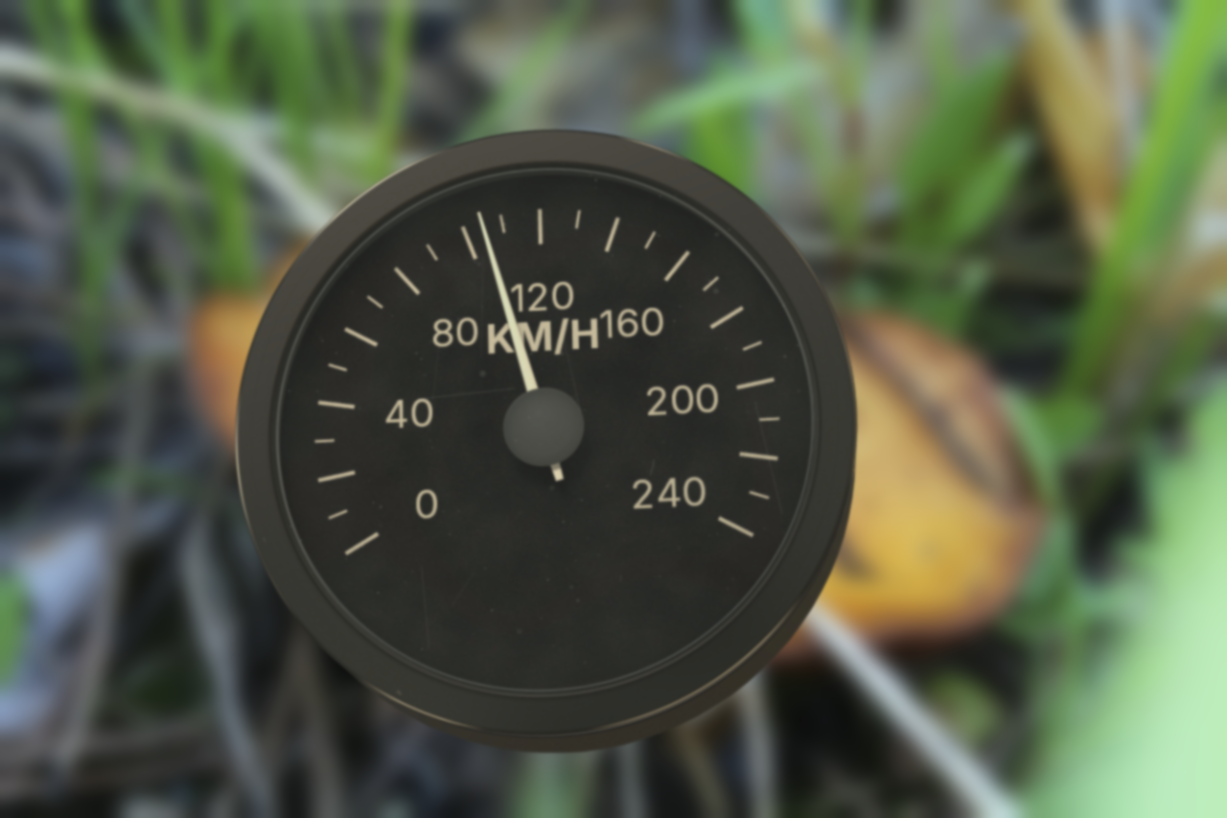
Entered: 105; km/h
